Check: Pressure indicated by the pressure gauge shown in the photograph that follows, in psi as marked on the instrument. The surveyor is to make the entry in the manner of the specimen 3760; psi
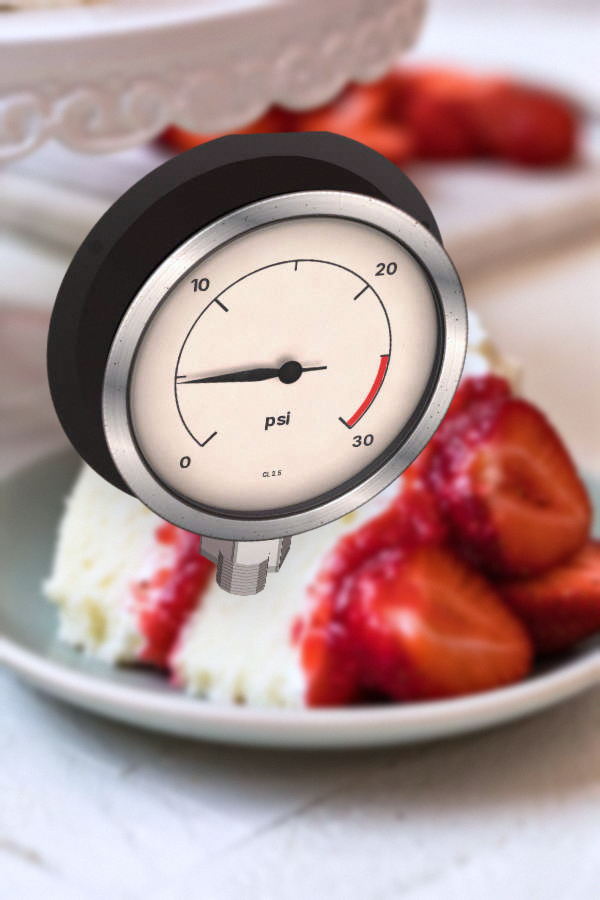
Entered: 5; psi
